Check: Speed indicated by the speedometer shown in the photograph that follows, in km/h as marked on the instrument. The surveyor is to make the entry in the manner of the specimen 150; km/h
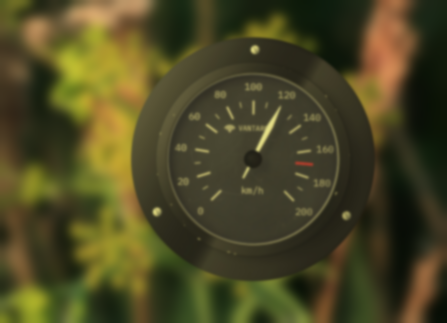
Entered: 120; km/h
